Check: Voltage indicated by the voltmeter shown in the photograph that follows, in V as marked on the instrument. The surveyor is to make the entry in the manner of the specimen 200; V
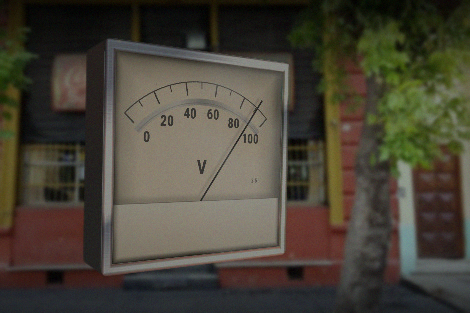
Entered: 90; V
